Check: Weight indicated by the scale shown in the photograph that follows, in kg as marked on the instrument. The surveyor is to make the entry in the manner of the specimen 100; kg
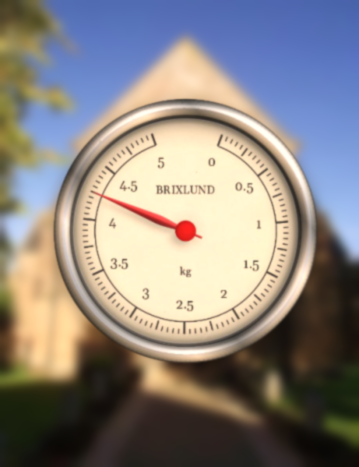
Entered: 4.25; kg
